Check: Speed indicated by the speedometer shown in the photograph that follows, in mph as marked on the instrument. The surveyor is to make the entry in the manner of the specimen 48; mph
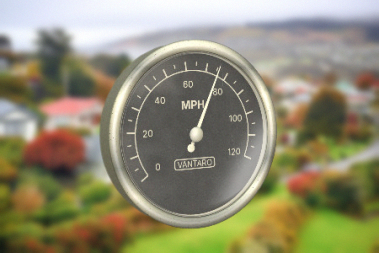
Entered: 75; mph
